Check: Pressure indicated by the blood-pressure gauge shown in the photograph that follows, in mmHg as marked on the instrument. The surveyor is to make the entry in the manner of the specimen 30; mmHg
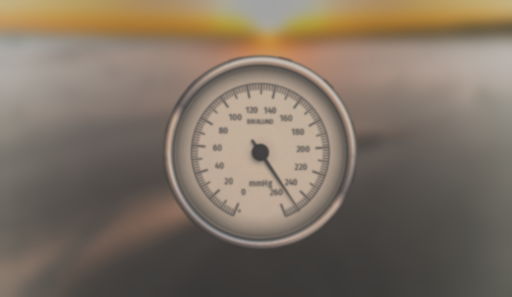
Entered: 250; mmHg
